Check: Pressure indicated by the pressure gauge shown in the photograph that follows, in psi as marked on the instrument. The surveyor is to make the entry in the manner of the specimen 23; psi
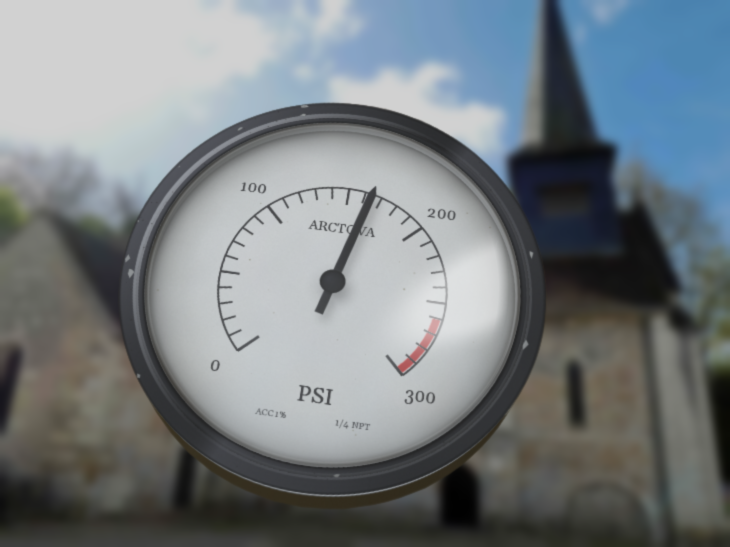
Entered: 165; psi
